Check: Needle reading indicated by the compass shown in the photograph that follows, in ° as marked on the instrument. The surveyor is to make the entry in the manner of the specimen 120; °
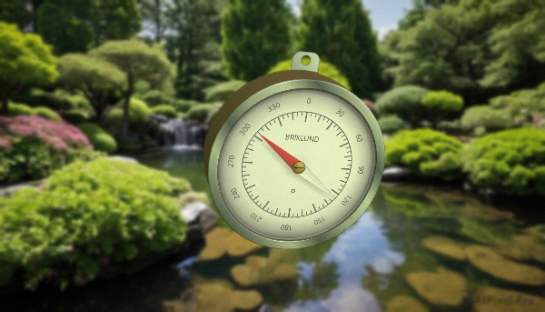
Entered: 305; °
